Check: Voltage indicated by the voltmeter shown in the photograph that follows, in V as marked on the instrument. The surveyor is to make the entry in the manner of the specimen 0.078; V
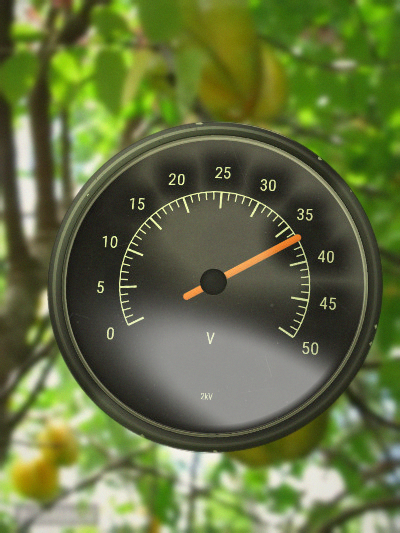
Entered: 37; V
